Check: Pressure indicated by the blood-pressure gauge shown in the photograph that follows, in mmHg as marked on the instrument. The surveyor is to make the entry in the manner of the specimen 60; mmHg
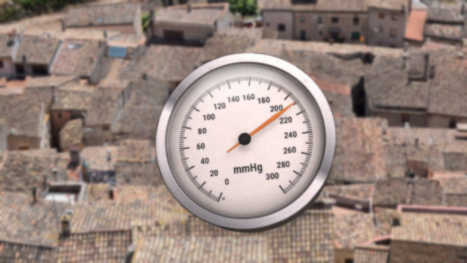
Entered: 210; mmHg
